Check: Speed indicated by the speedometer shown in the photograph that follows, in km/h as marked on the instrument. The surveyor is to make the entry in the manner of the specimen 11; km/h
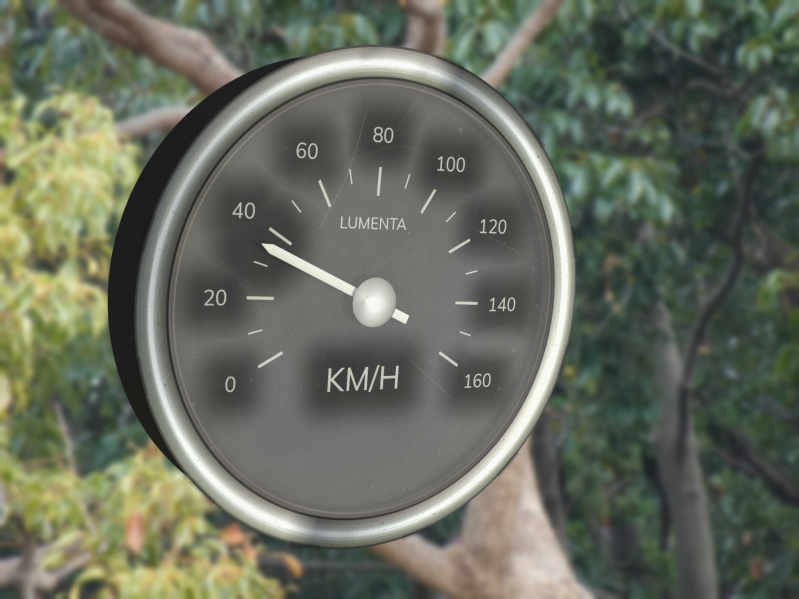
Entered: 35; km/h
